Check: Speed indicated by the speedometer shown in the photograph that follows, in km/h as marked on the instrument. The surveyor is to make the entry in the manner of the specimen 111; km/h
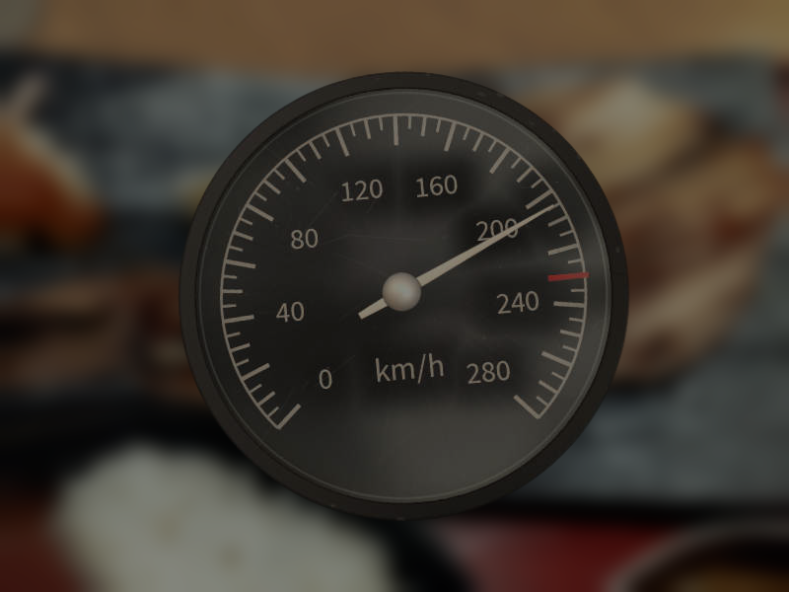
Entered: 205; km/h
